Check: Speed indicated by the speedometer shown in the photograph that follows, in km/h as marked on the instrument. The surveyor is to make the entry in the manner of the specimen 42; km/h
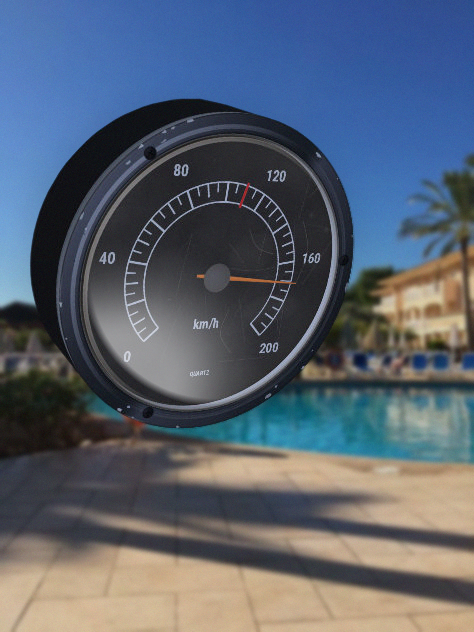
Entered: 170; km/h
